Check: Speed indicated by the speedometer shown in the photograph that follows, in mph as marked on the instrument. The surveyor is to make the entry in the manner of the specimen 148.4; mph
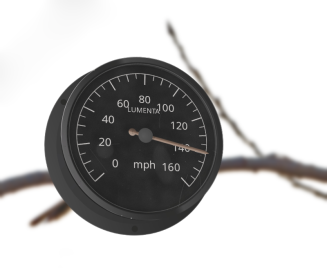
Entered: 140; mph
